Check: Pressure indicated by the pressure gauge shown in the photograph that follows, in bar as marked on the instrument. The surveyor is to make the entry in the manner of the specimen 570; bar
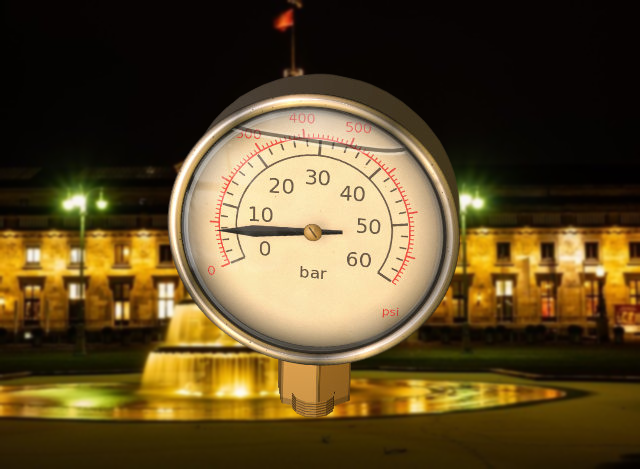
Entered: 6; bar
